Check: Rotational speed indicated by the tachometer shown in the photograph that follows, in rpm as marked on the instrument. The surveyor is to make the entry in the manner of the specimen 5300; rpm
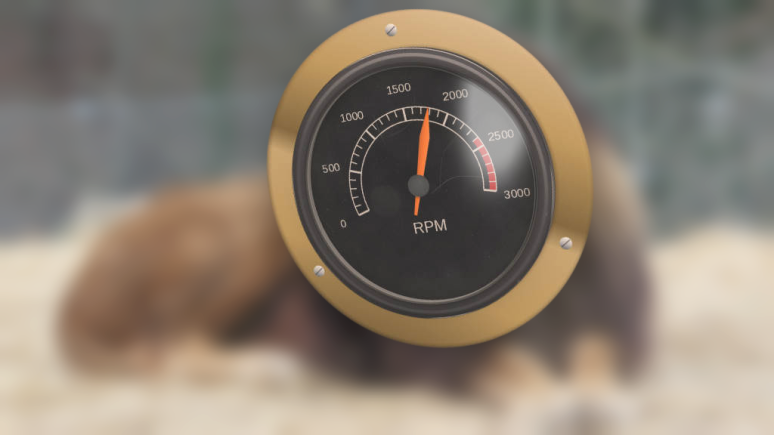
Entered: 1800; rpm
